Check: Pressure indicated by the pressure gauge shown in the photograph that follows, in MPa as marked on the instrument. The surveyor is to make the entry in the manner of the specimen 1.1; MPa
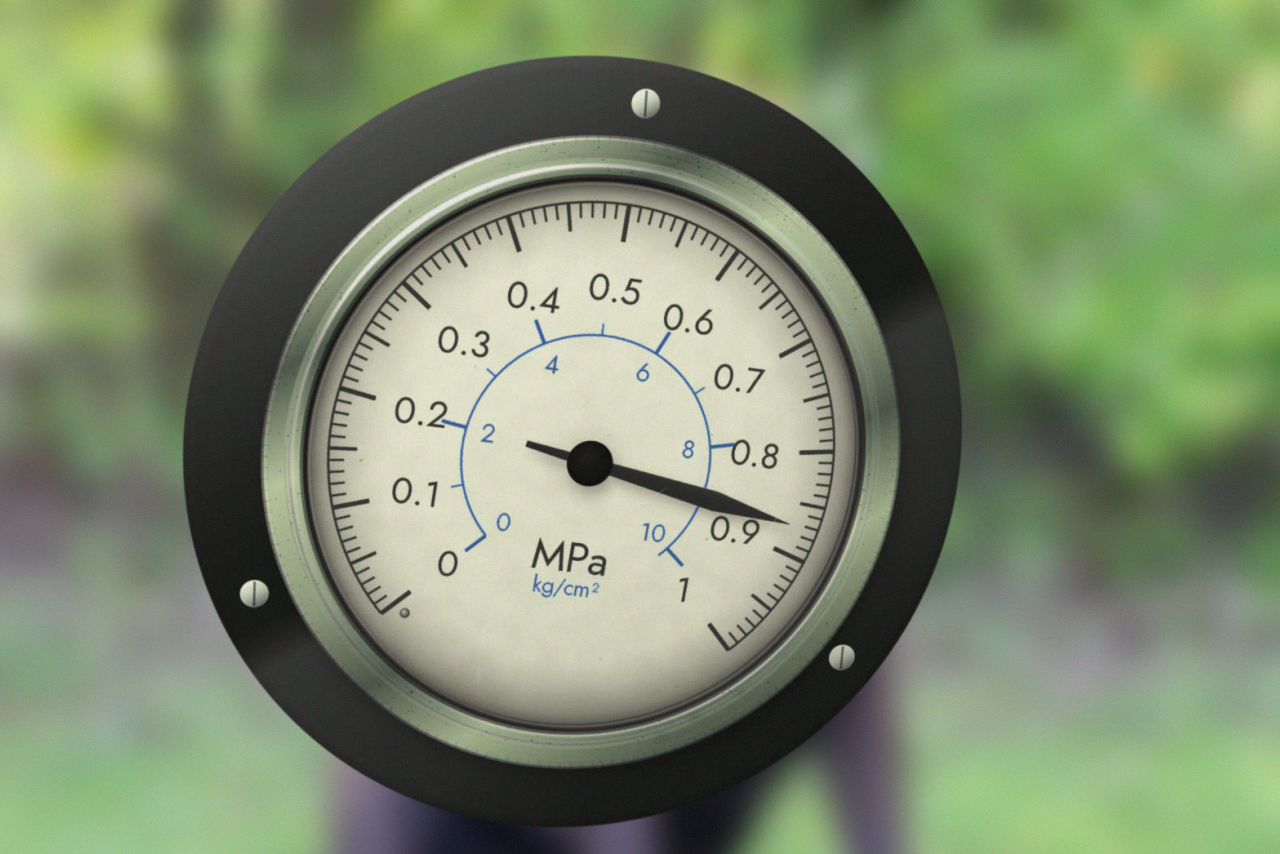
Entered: 0.87; MPa
